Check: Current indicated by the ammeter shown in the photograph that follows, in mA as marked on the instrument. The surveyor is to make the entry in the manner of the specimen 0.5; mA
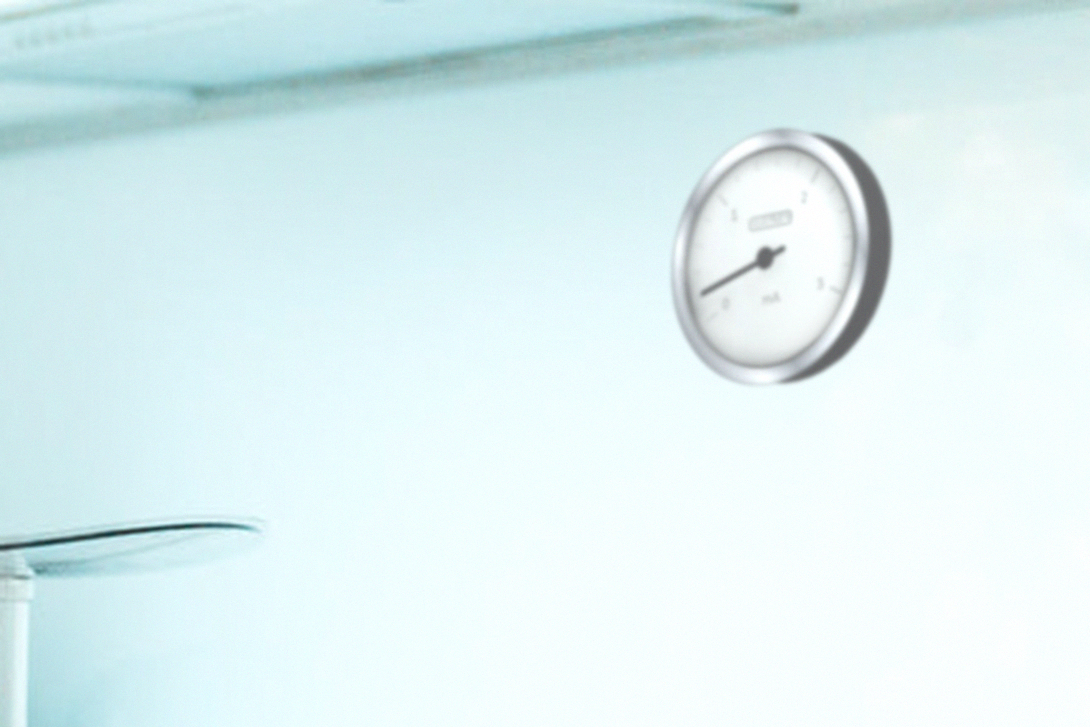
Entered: 0.2; mA
